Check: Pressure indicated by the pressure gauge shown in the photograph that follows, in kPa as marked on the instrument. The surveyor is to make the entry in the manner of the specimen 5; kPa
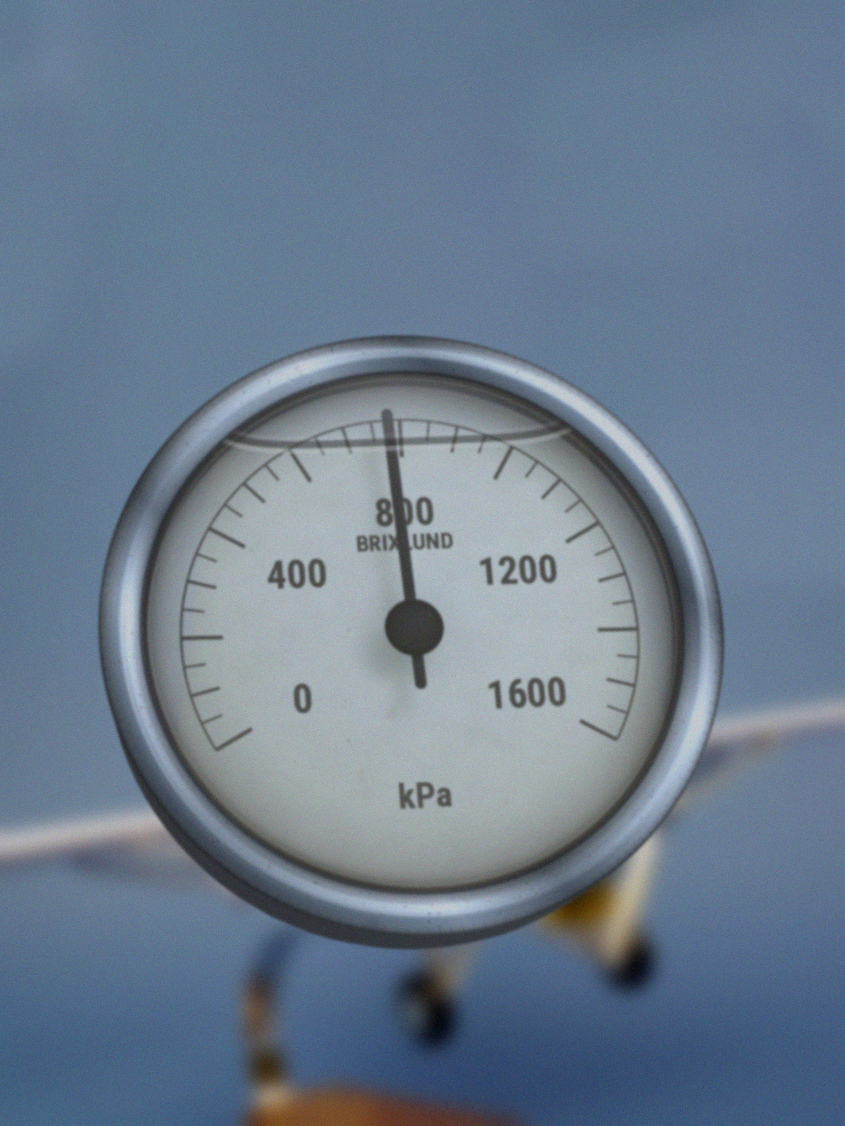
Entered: 775; kPa
